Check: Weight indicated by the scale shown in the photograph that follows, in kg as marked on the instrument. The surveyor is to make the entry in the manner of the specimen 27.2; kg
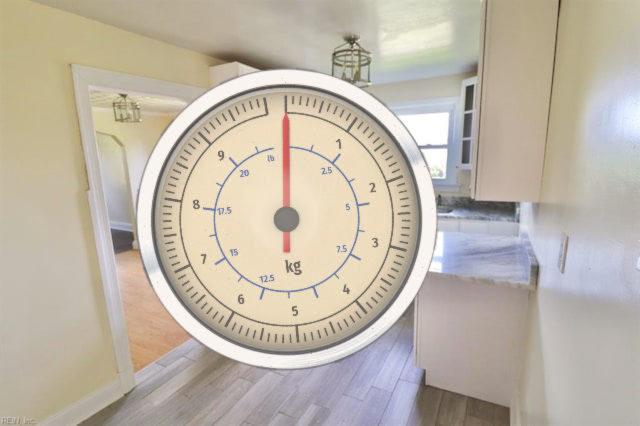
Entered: 0; kg
